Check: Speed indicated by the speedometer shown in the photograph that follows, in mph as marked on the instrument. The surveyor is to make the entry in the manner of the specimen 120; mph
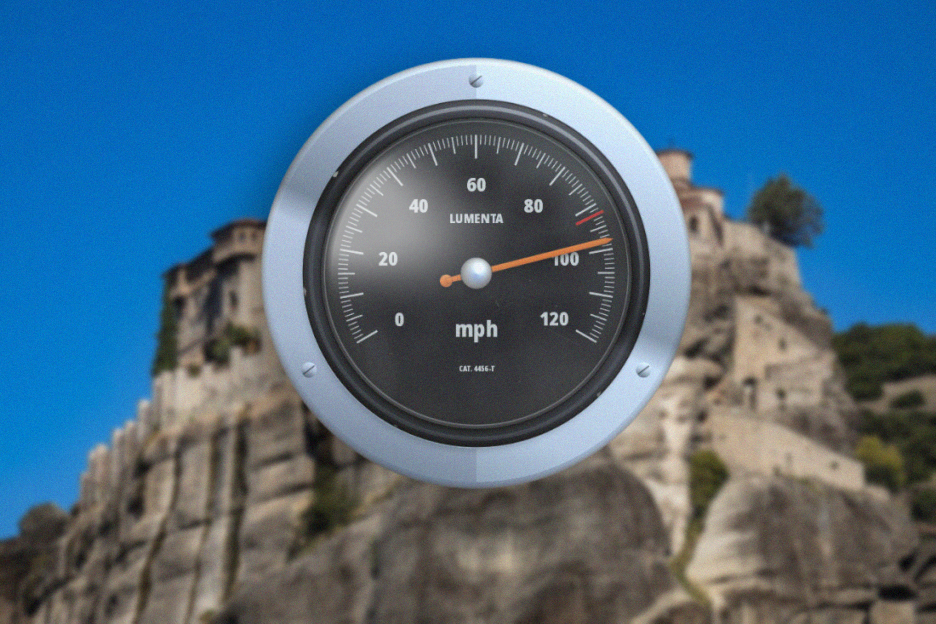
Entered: 98; mph
